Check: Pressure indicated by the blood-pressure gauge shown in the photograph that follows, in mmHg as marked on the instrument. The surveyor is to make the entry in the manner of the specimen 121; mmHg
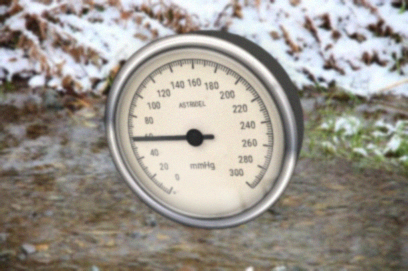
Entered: 60; mmHg
